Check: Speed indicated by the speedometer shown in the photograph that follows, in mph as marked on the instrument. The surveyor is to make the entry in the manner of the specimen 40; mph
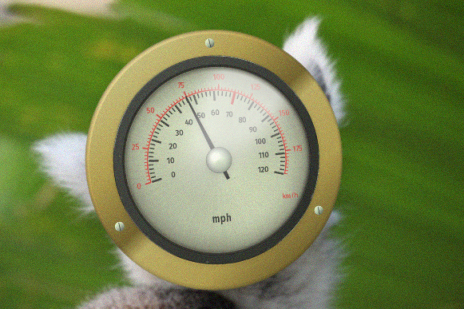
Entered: 46; mph
